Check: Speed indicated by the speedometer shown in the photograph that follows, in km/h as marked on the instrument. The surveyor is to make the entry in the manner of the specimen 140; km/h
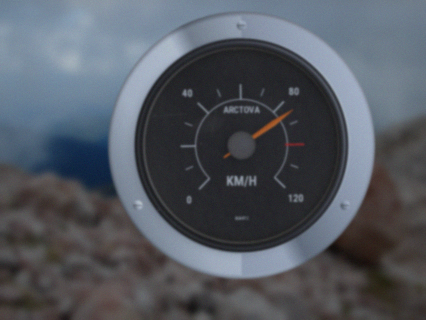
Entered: 85; km/h
